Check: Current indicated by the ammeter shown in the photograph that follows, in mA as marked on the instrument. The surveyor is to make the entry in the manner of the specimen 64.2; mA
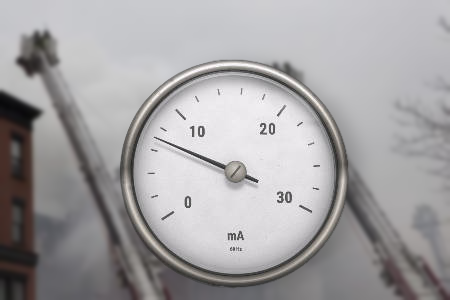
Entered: 7; mA
